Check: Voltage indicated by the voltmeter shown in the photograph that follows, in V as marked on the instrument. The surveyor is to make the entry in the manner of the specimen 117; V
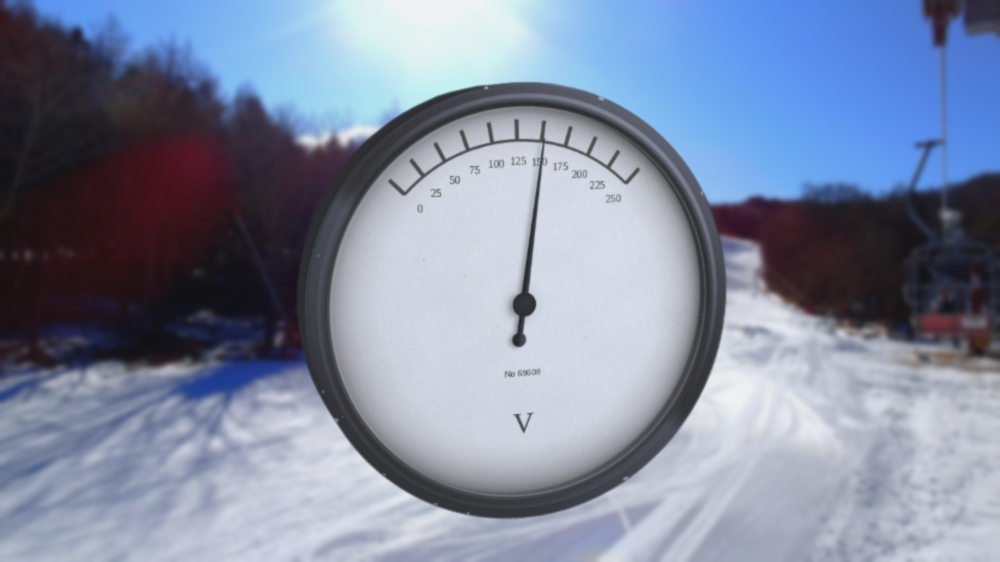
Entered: 150; V
